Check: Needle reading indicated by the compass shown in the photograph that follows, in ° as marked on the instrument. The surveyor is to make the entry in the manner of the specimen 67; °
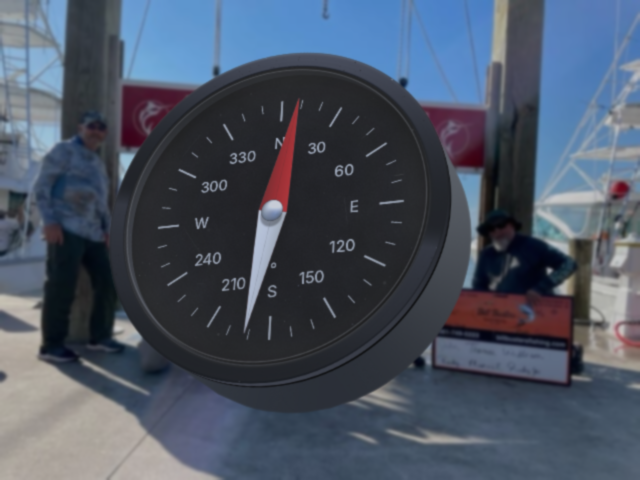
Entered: 10; °
